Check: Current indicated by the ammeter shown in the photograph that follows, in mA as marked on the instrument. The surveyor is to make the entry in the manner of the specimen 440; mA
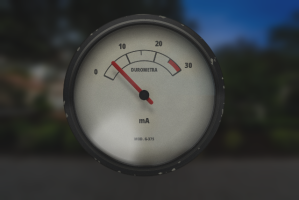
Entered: 5; mA
